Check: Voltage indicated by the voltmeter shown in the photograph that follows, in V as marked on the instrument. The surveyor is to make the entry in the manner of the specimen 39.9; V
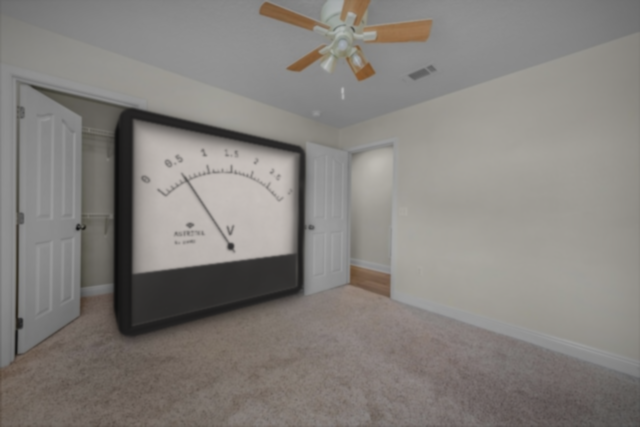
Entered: 0.5; V
